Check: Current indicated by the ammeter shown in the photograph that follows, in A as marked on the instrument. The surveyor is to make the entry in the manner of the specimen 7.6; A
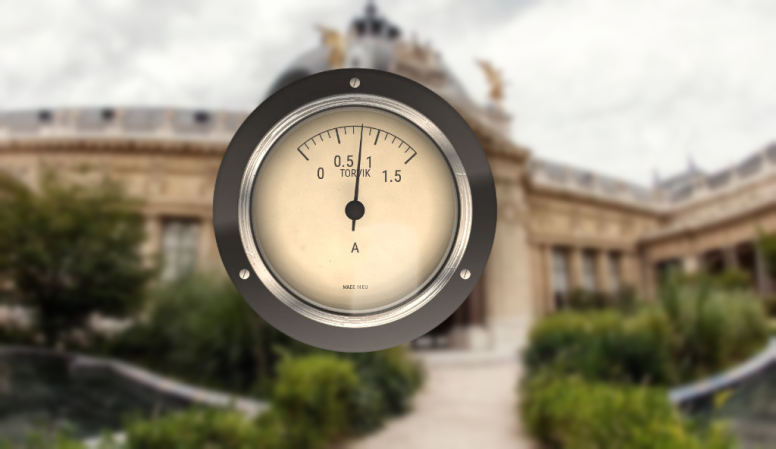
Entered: 0.8; A
